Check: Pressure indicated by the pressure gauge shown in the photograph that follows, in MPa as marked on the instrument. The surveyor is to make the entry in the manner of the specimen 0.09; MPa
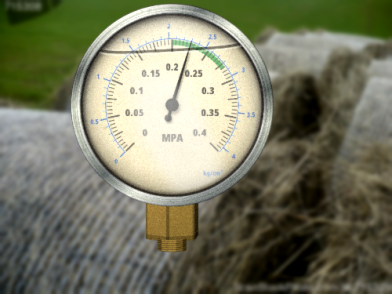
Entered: 0.225; MPa
